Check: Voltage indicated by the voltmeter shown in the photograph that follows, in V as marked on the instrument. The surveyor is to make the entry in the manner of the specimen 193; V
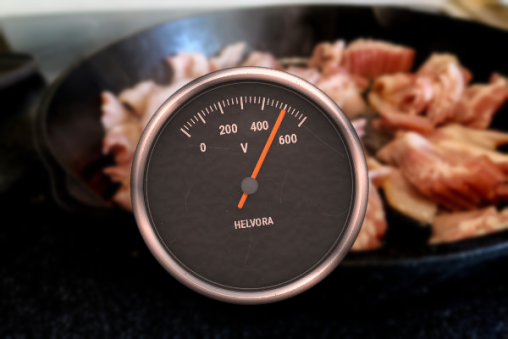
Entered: 500; V
